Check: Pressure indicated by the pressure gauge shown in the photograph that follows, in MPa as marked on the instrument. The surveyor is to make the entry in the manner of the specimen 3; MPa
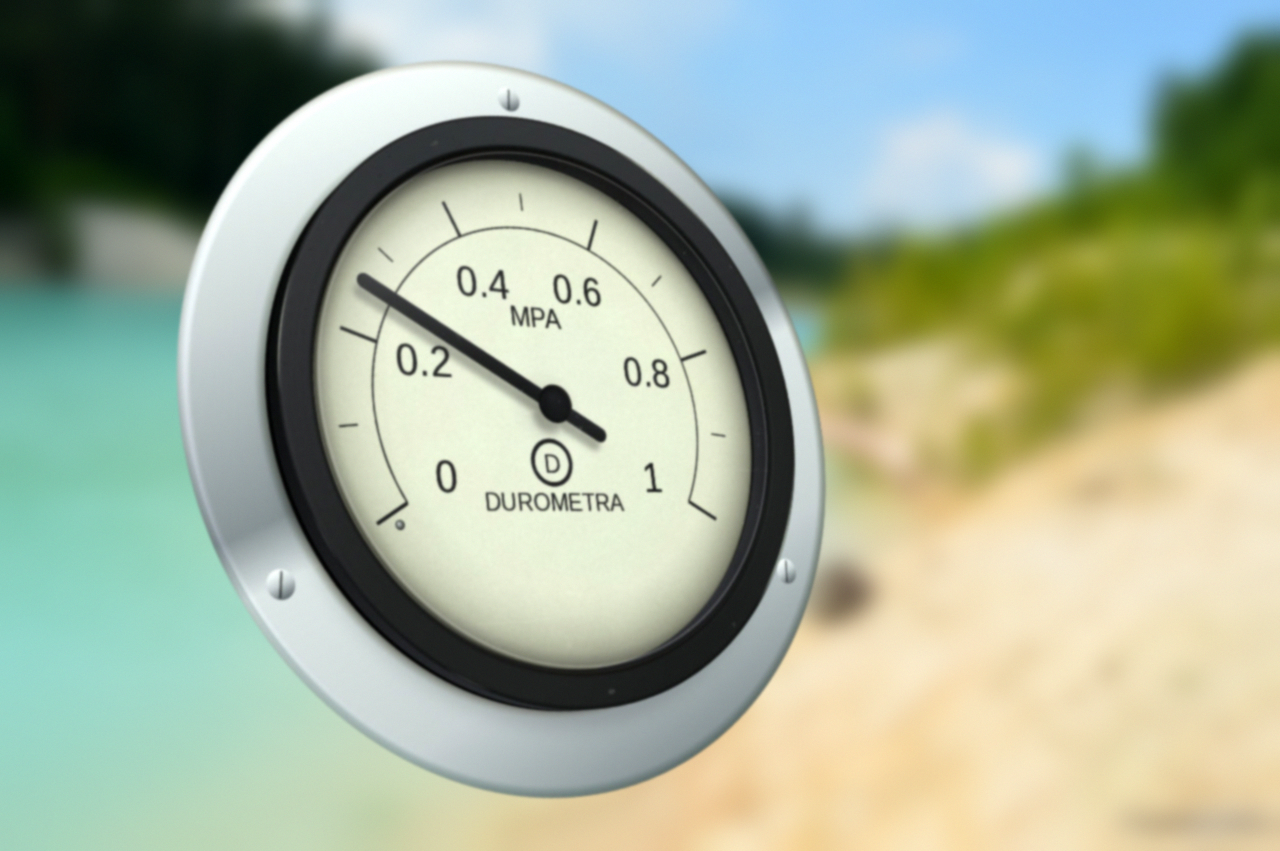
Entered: 0.25; MPa
